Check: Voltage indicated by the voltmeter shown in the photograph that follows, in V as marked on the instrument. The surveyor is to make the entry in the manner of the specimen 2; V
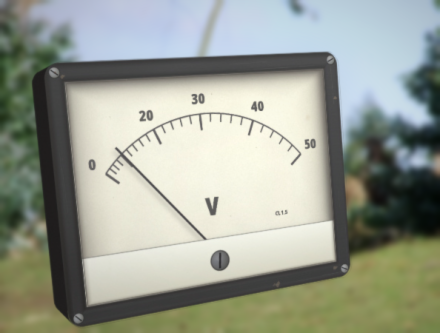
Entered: 10; V
